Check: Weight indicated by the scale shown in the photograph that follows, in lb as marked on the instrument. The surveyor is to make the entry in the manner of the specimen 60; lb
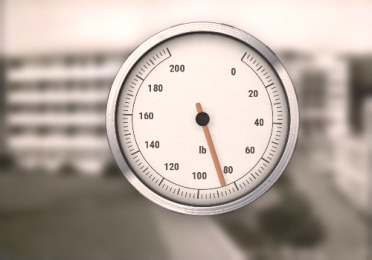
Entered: 86; lb
